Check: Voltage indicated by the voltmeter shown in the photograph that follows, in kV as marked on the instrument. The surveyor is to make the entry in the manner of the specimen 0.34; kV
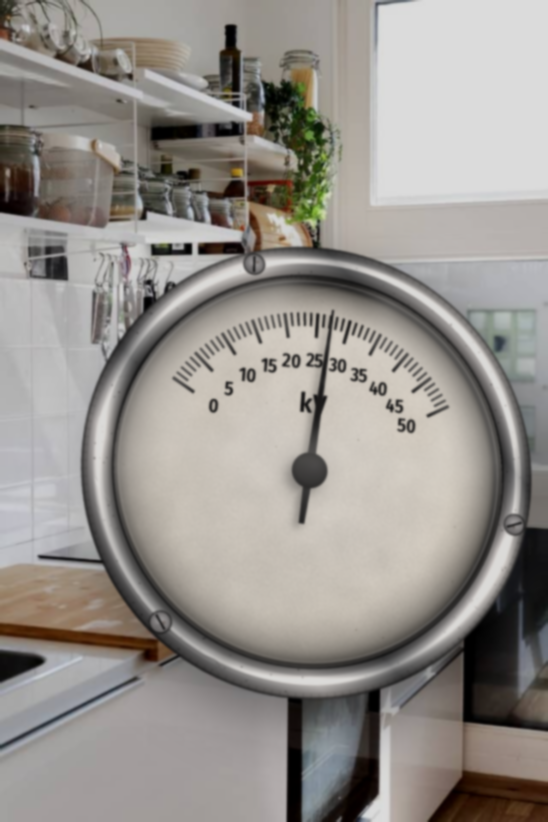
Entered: 27; kV
